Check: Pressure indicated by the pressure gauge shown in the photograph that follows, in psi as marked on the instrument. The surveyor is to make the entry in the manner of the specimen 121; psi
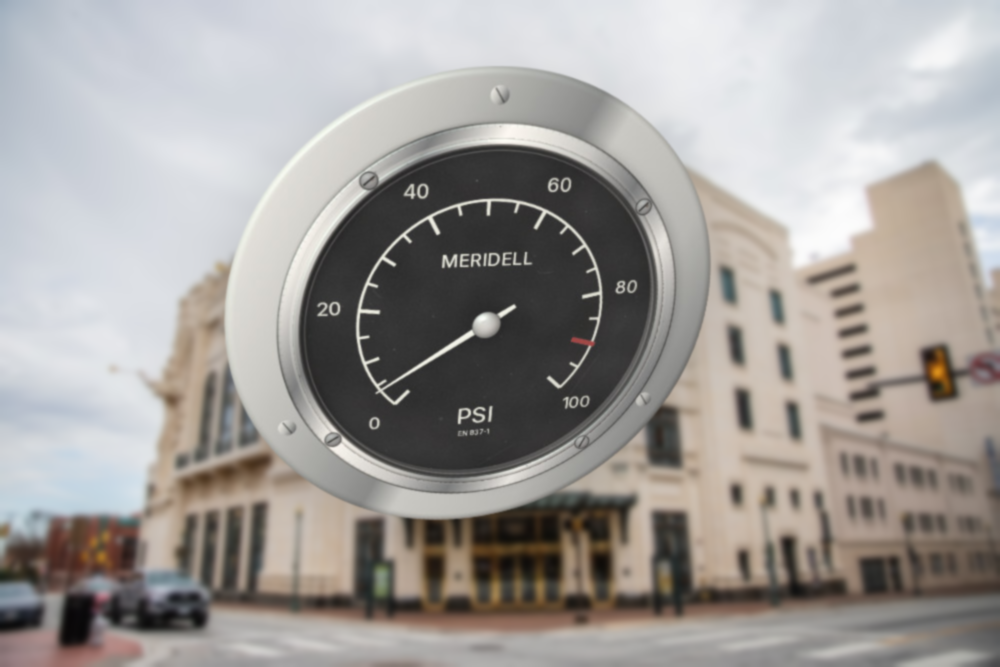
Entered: 5; psi
